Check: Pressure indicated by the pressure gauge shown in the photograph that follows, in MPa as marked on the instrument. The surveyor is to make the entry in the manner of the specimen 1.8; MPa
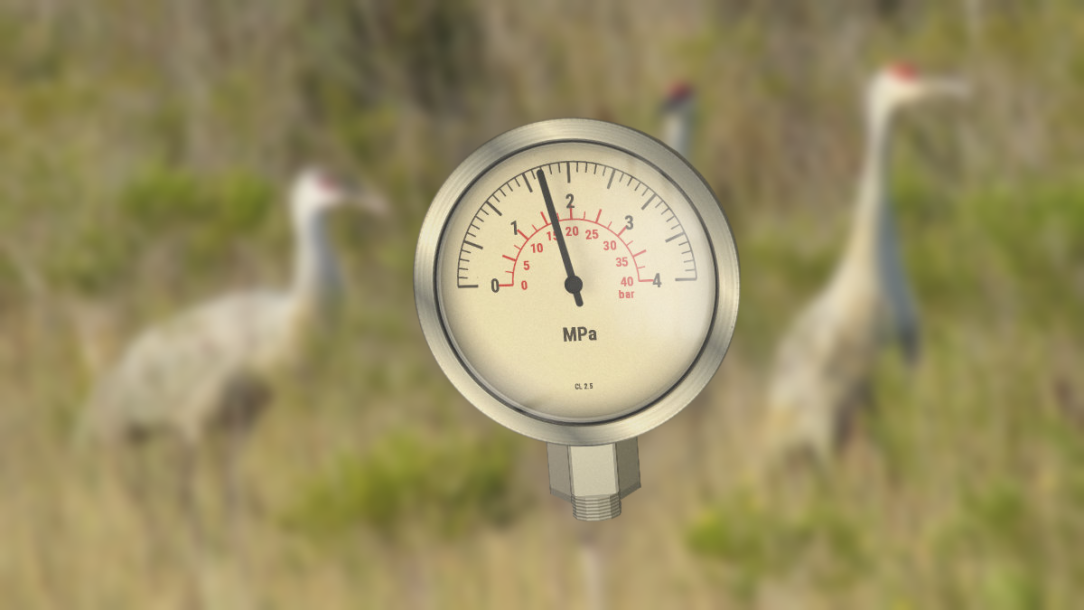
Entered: 1.7; MPa
